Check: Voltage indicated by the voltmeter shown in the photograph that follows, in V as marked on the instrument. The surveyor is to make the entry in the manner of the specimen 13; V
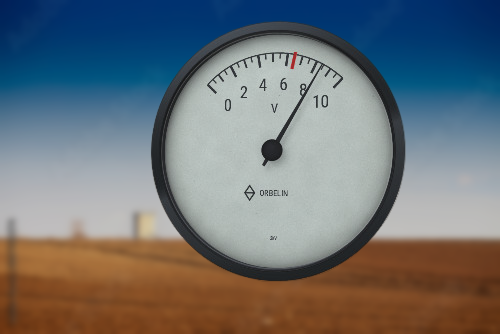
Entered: 8.5; V
